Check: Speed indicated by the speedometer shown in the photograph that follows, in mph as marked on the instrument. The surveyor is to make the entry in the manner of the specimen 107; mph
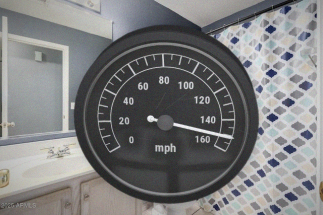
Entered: 150; mph
